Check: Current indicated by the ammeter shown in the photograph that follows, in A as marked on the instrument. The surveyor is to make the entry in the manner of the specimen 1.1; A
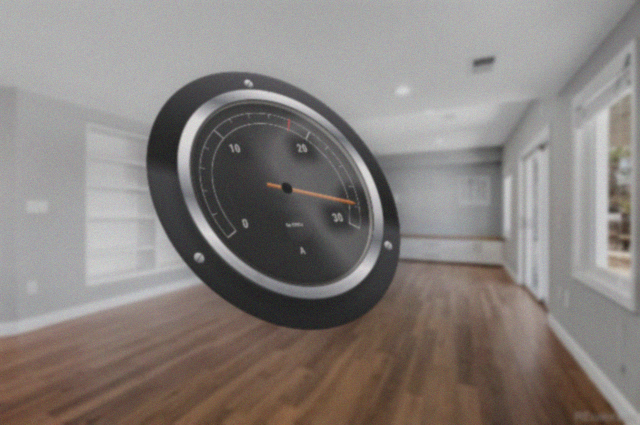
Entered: 28; A
